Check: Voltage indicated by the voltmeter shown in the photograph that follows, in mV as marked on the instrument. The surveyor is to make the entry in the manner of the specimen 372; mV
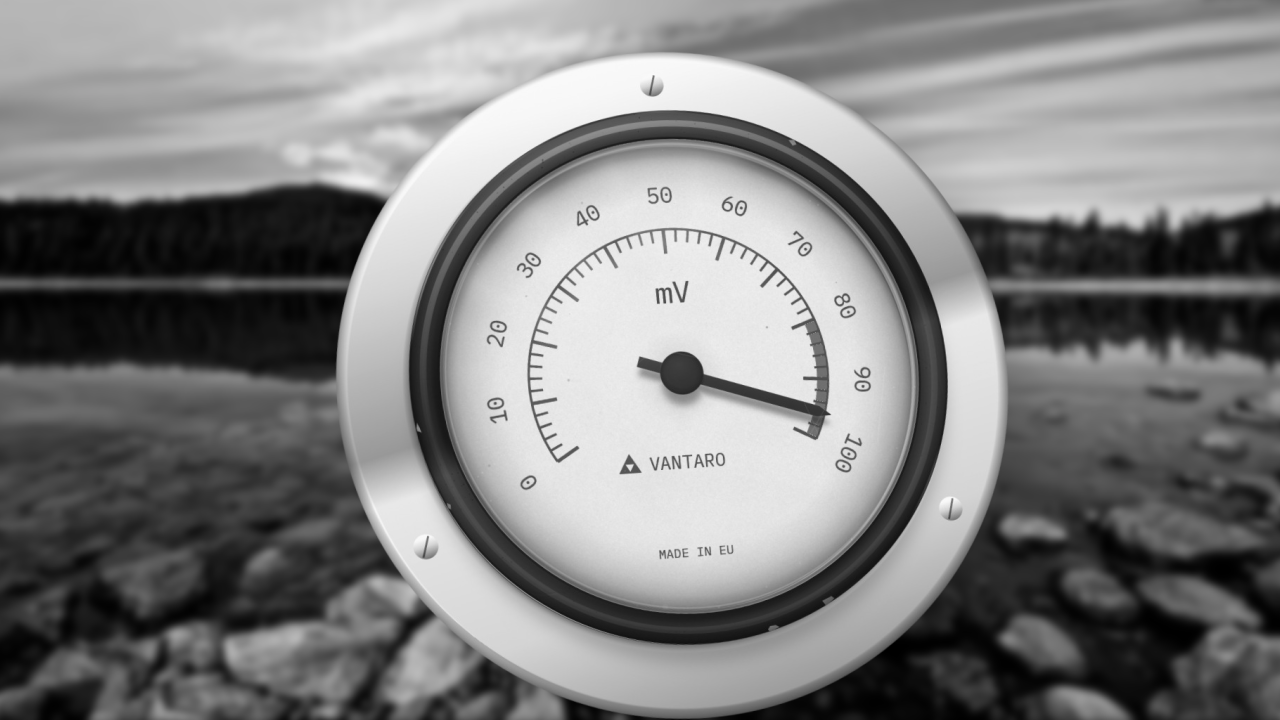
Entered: 96; mV
